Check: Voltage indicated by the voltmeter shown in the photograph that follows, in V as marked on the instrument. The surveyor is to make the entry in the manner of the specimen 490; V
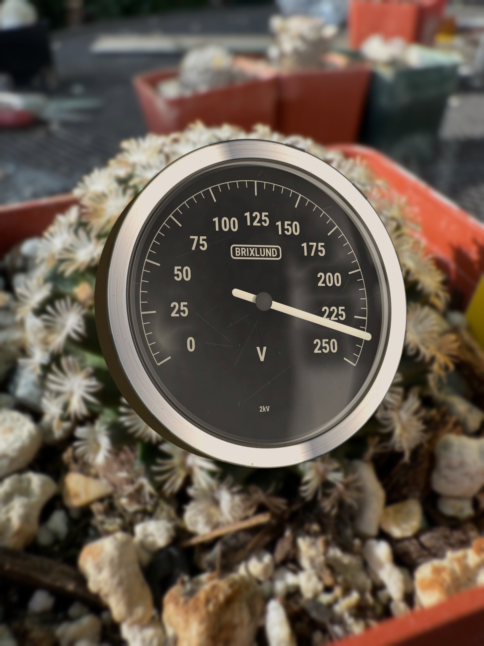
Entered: 235; V
